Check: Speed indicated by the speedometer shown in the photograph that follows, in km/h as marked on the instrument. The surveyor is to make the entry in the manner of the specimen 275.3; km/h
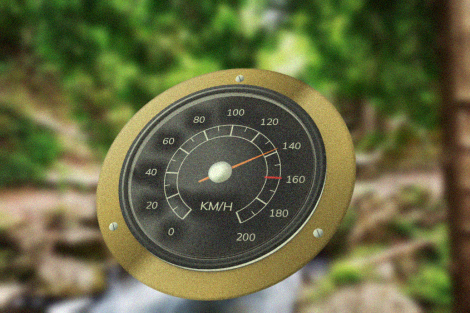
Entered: 140; km/h
